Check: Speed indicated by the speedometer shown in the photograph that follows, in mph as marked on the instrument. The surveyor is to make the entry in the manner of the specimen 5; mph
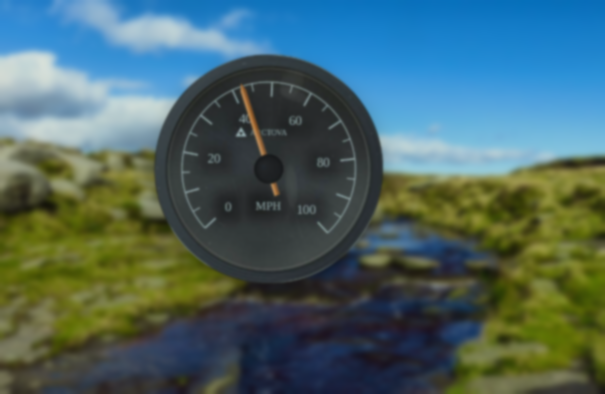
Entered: 42.5; mph
